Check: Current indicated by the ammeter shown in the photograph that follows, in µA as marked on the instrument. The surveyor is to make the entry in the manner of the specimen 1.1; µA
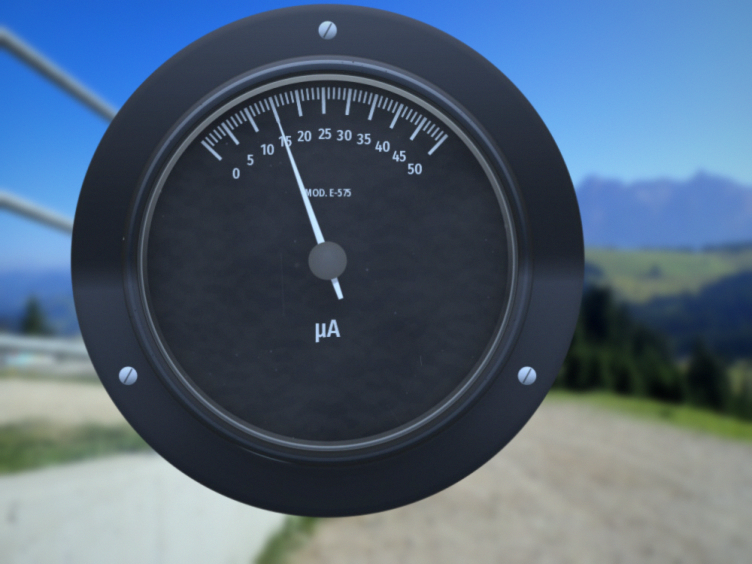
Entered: 15; µA
